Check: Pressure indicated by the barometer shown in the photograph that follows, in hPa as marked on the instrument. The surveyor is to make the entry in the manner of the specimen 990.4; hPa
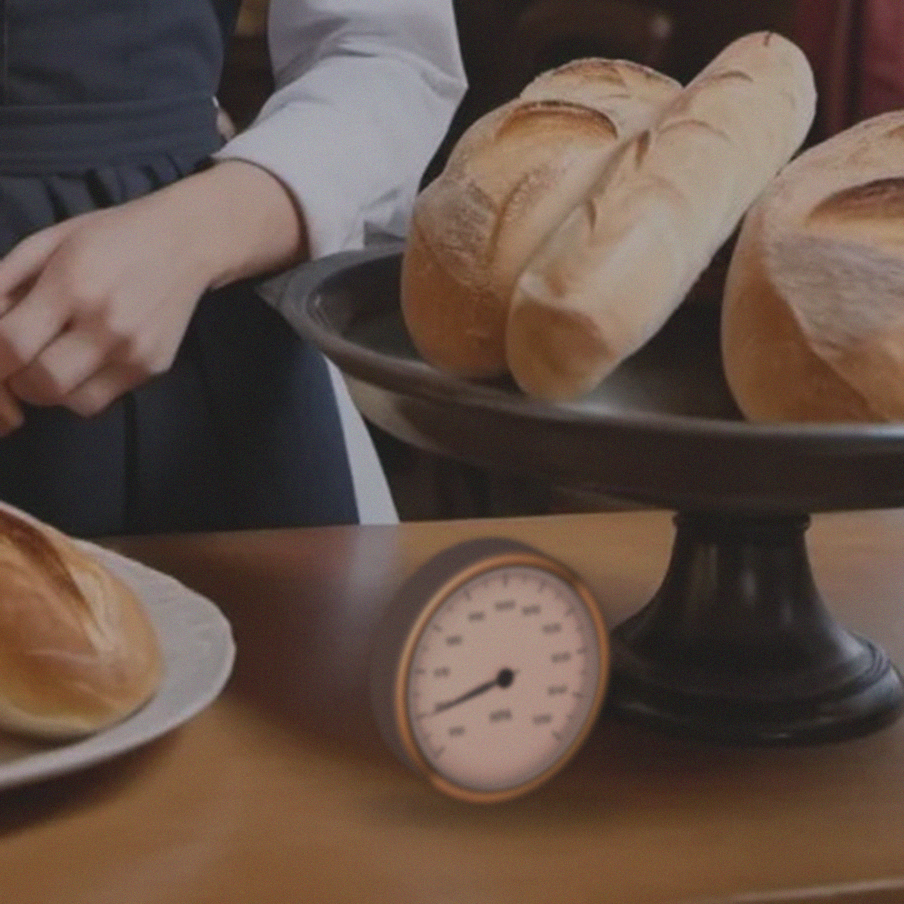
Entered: 960; hPa
